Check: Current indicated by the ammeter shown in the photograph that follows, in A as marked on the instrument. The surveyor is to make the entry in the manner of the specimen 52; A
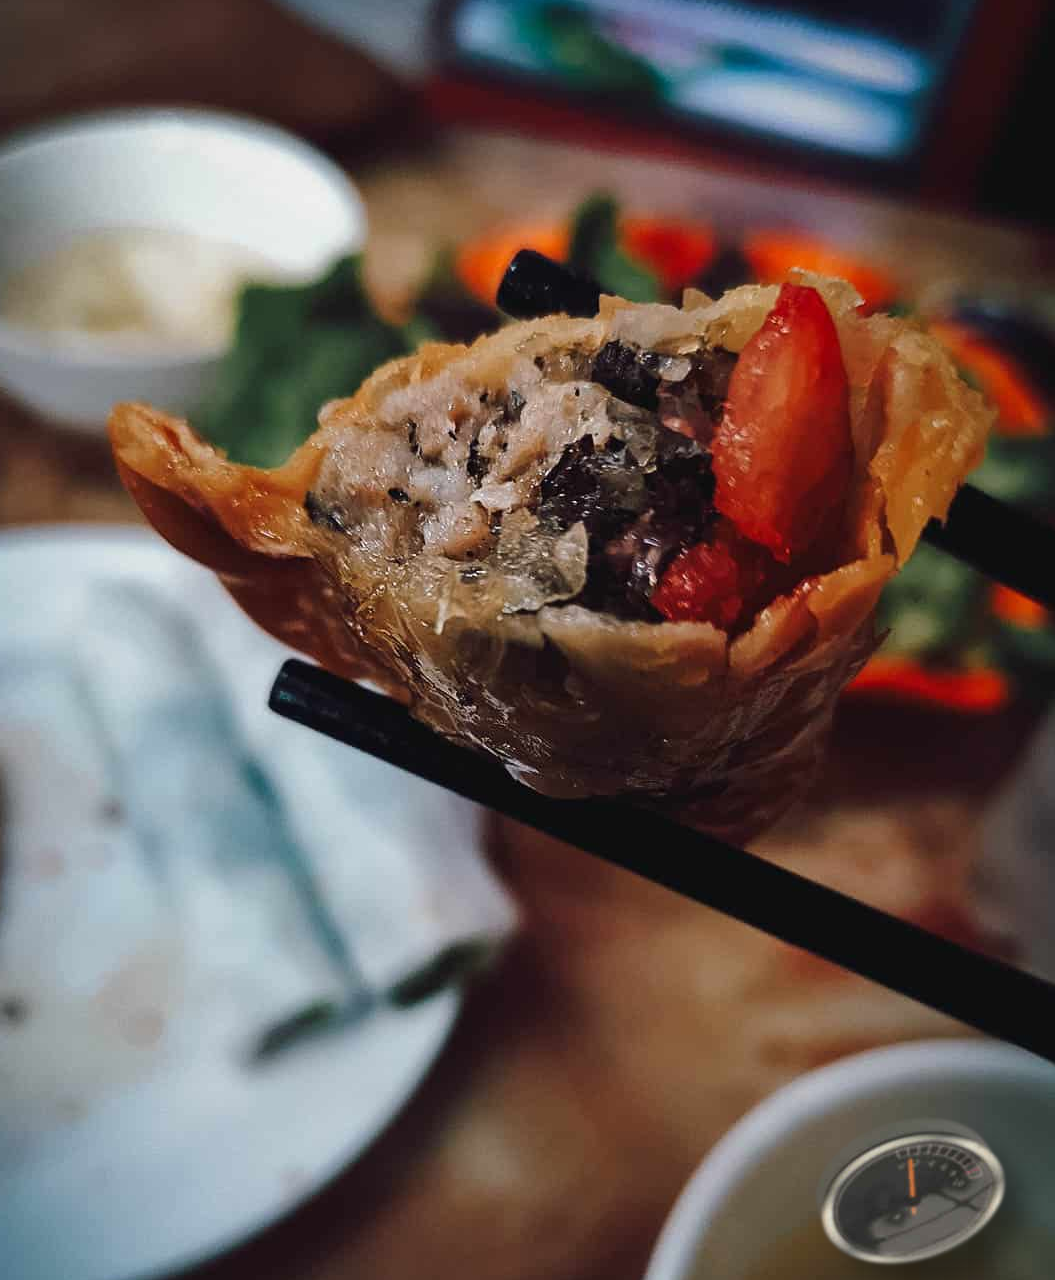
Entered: 1; A
